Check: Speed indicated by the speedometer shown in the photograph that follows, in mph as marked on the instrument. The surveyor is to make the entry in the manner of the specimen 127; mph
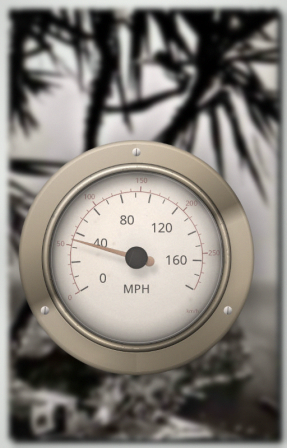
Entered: 35; mph
